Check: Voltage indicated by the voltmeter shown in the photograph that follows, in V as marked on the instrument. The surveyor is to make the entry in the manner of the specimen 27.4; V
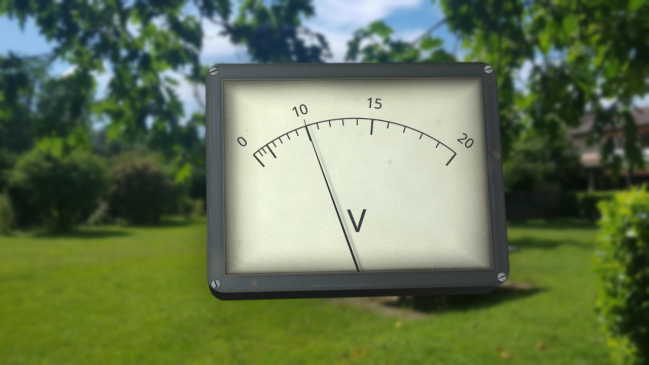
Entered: 10; V
